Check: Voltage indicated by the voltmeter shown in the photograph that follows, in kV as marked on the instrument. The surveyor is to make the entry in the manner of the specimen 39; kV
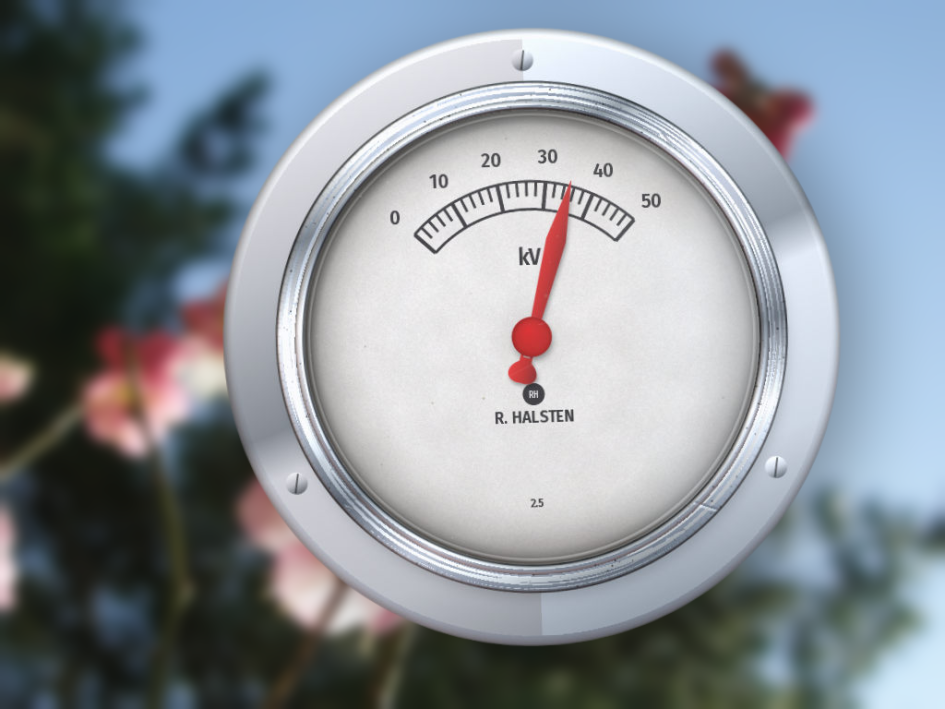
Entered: 35; kV
